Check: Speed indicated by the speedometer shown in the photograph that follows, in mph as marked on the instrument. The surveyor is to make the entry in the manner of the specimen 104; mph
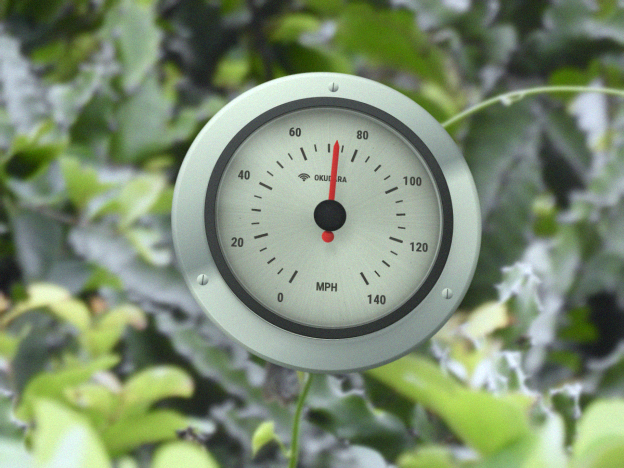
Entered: 72.5; mph
